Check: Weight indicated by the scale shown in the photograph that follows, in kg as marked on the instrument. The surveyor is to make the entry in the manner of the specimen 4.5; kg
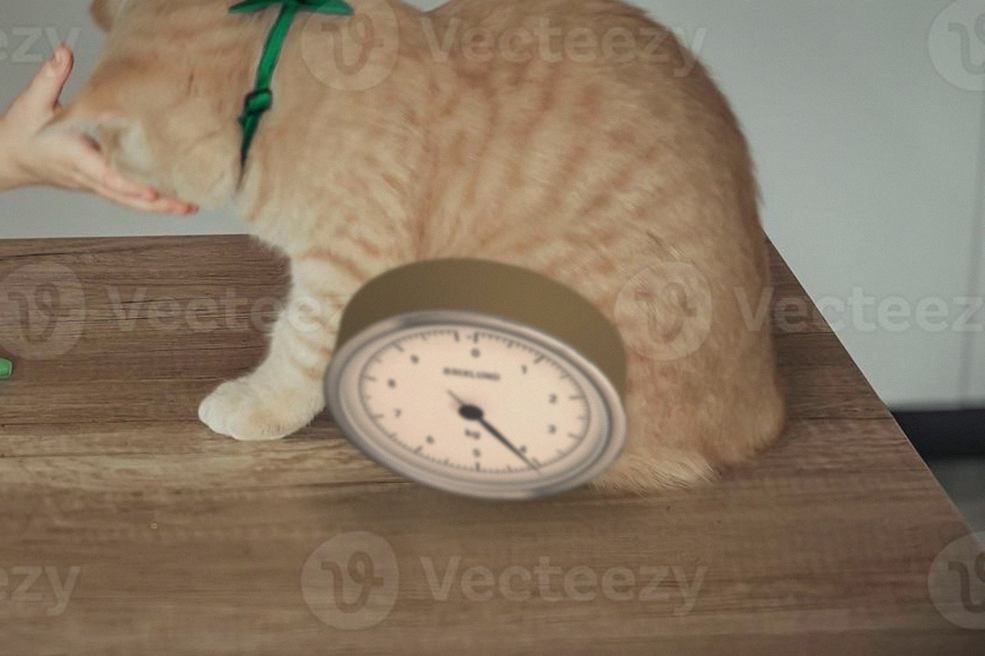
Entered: 4; kg
